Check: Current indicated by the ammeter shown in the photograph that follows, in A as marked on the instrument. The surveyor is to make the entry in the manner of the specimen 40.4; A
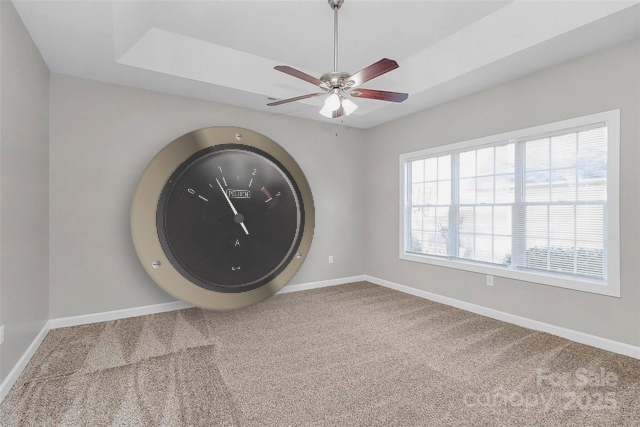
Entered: 0.75; A
